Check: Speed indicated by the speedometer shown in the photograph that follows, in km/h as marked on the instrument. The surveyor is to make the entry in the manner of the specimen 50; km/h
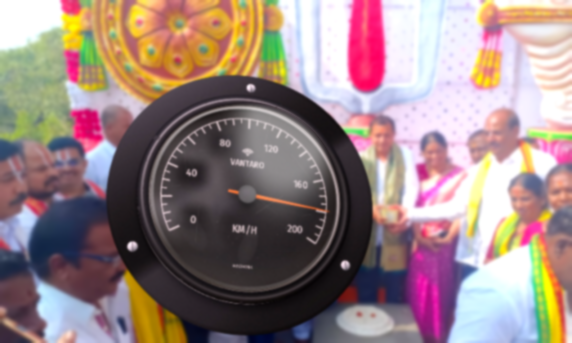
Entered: 180; km/h
